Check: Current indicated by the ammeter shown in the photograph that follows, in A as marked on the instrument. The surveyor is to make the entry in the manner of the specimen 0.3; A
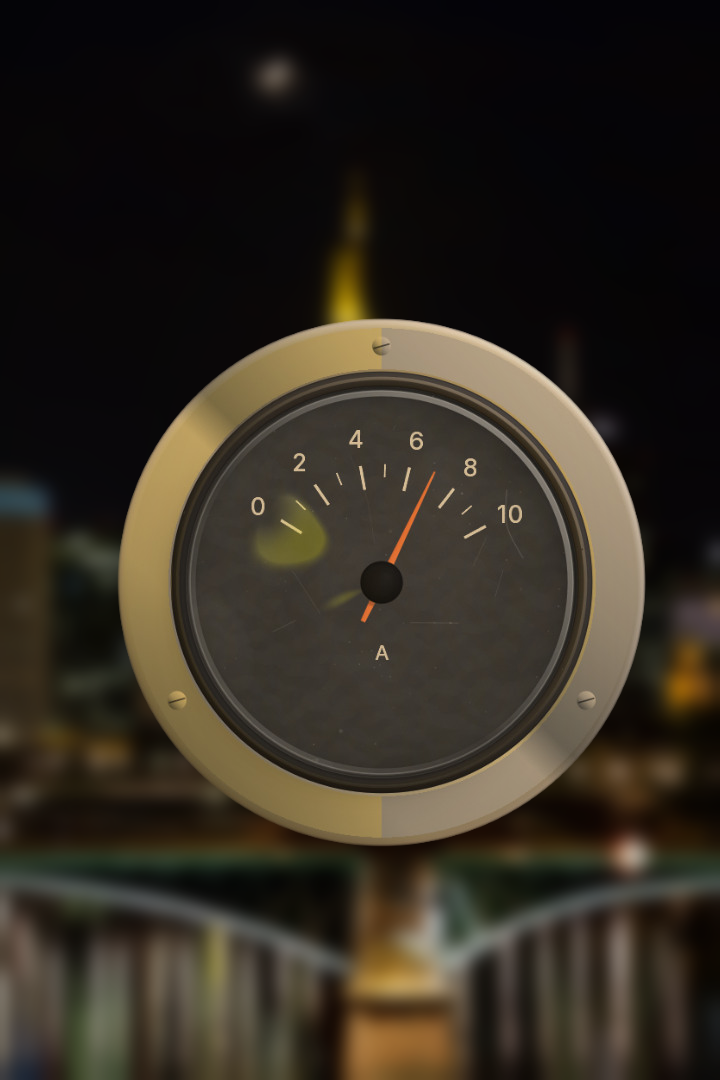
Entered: 7; A
